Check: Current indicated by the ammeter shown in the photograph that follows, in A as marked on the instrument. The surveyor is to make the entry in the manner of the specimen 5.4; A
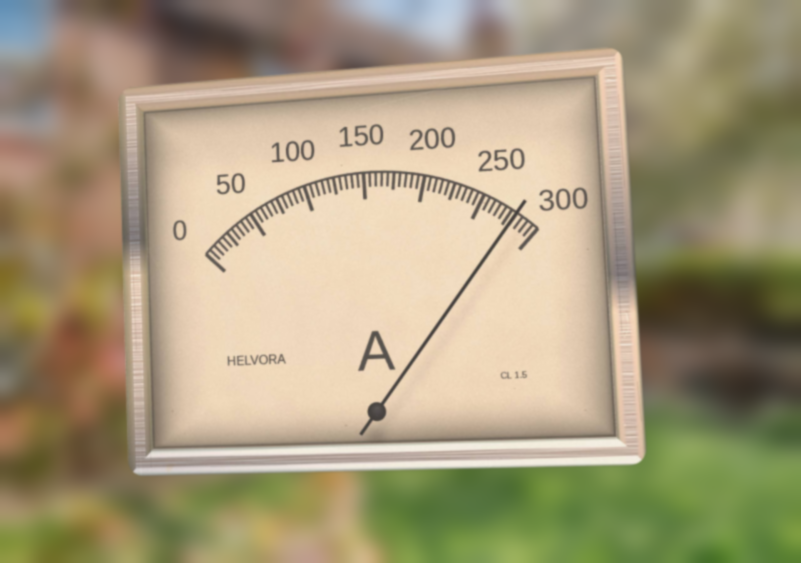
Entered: 280; A
